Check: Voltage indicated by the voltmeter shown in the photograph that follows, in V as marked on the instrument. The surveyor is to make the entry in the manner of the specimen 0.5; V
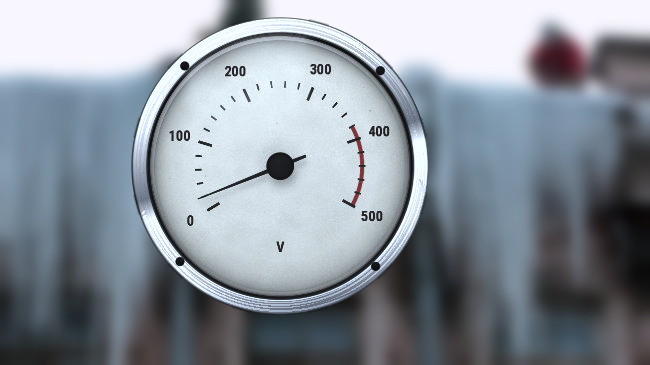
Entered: 20; V
